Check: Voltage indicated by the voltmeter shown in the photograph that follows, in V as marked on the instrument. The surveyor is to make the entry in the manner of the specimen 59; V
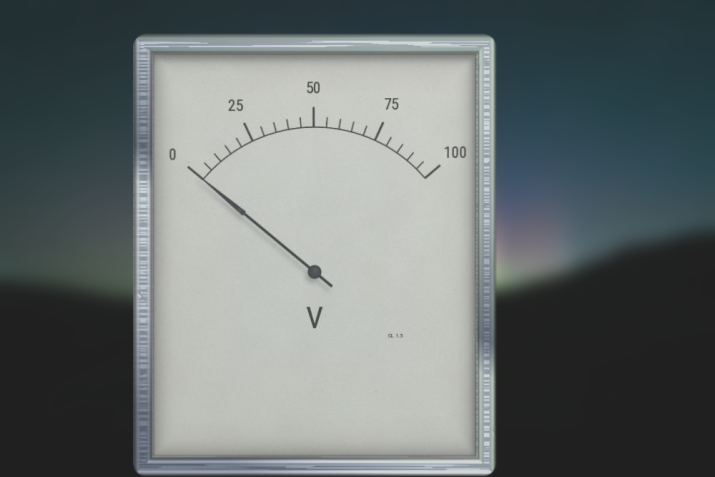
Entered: 0; V
